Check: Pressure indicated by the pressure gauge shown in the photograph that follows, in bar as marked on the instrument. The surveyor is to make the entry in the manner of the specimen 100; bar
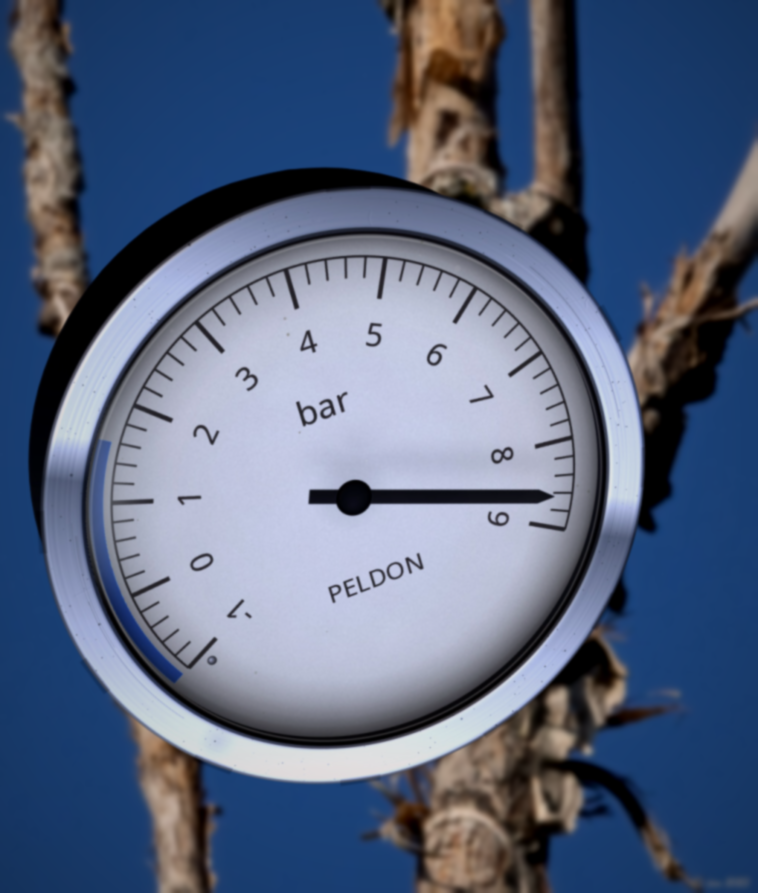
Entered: 8.6; bar
